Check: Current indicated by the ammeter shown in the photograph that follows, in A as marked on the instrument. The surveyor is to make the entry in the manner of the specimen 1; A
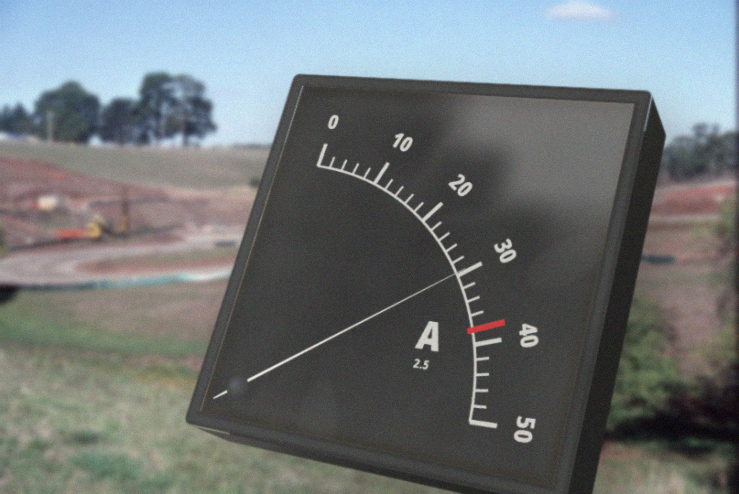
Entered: 30; A
